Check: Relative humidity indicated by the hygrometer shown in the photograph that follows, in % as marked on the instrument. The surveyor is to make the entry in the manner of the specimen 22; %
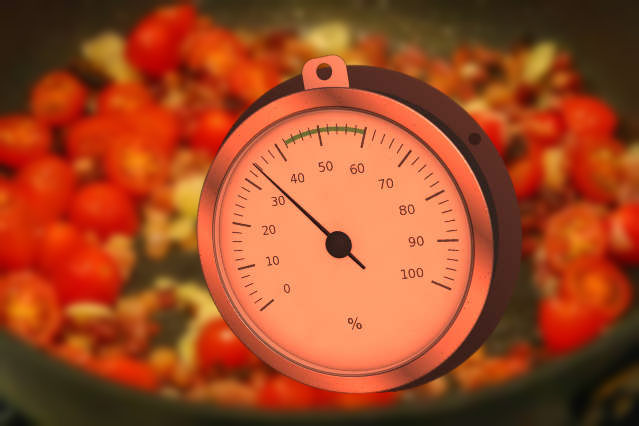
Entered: 34; %
